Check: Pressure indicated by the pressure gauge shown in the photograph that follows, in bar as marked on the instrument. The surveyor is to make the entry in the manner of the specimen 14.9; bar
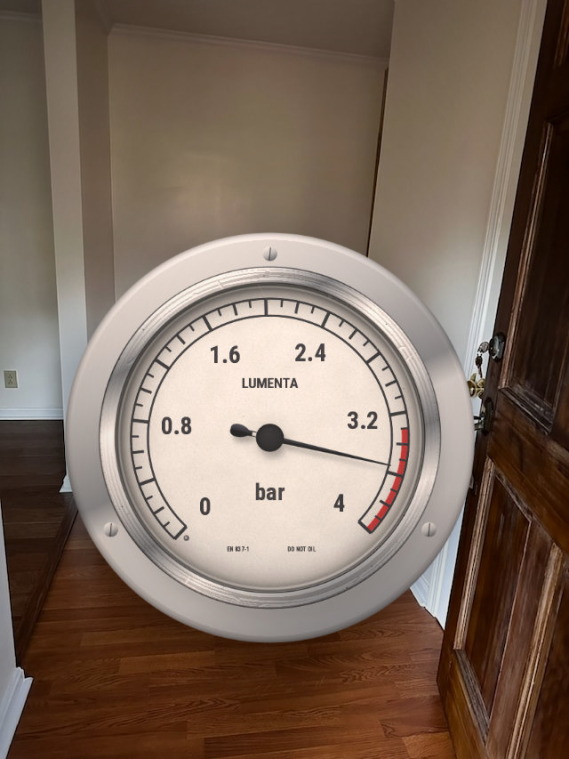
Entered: 3.55; bar
